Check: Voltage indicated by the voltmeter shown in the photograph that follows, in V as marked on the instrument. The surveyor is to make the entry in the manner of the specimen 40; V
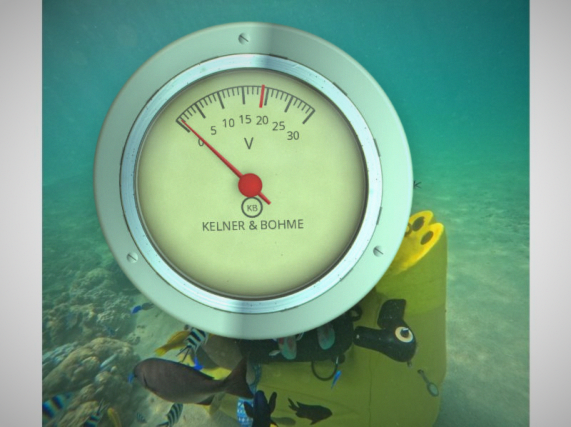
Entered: 1; V
